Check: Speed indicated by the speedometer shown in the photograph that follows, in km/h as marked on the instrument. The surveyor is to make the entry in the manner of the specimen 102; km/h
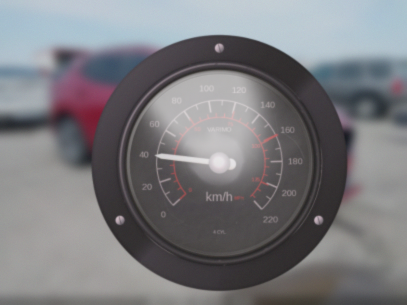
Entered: 40; km/h
